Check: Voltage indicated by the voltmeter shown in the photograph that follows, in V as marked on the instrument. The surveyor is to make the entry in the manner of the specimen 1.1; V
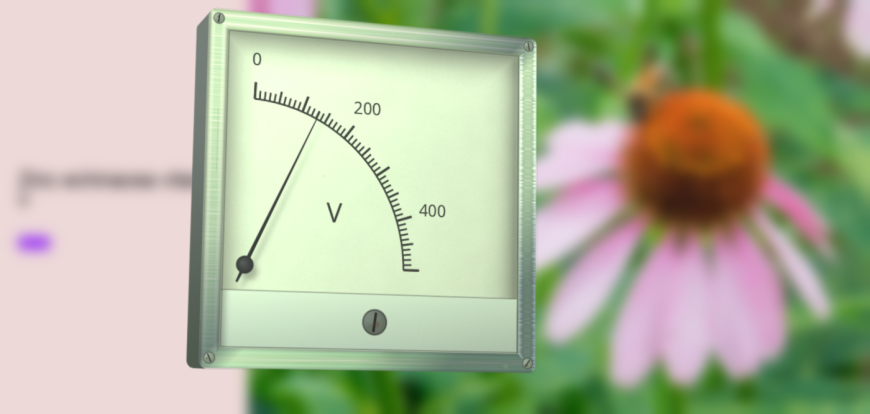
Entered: 130; V
